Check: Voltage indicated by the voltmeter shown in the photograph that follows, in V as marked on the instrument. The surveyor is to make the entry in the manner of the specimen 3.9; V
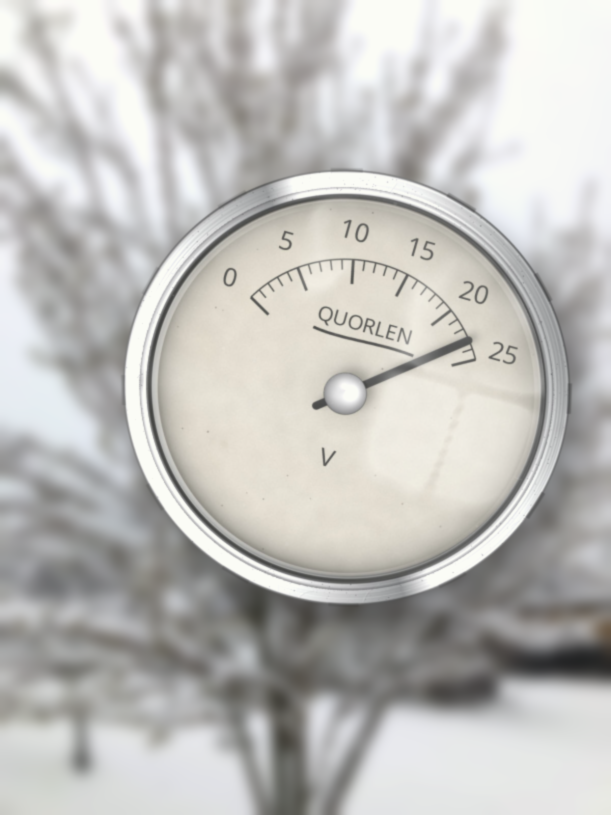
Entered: 23; V
